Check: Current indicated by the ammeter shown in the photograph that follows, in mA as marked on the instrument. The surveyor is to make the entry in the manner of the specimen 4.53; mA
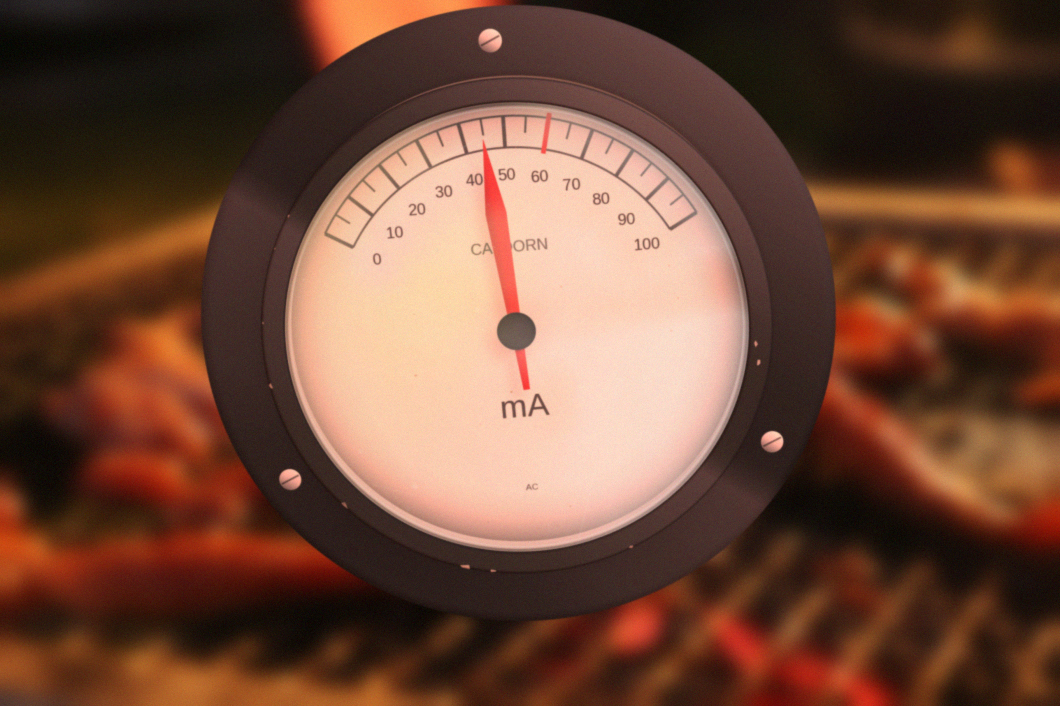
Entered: 45; mA
